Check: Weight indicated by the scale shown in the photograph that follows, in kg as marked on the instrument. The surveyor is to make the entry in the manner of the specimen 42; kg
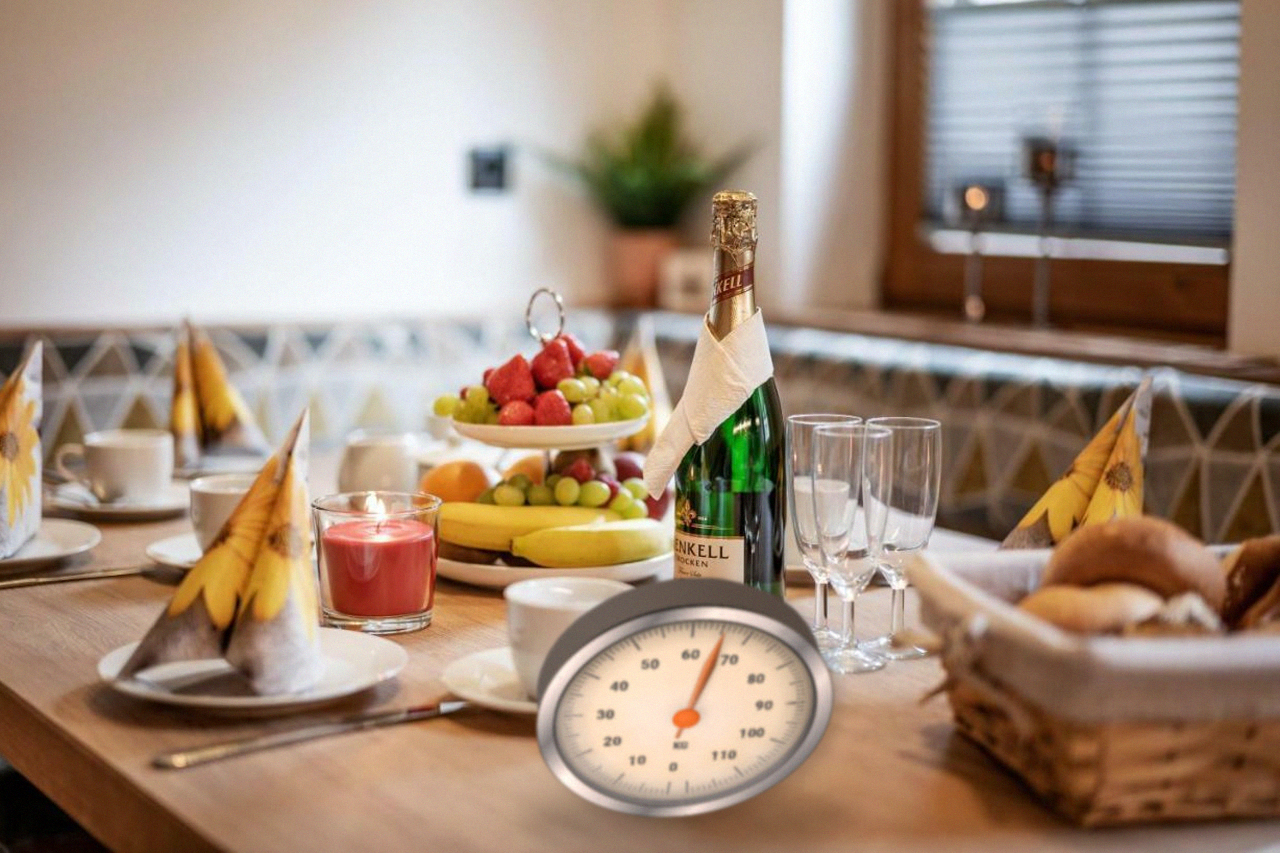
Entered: 65; kg
